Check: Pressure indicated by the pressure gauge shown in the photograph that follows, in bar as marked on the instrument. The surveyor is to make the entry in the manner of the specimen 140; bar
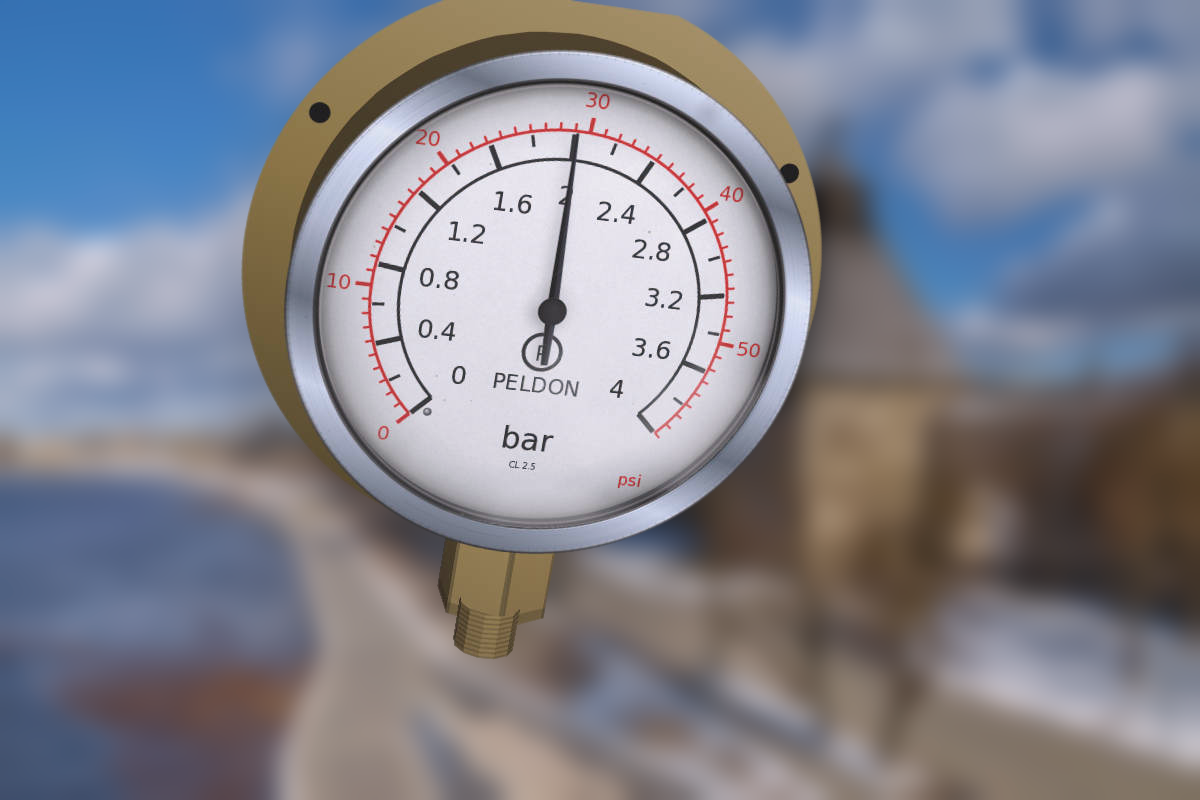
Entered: 2; bar
